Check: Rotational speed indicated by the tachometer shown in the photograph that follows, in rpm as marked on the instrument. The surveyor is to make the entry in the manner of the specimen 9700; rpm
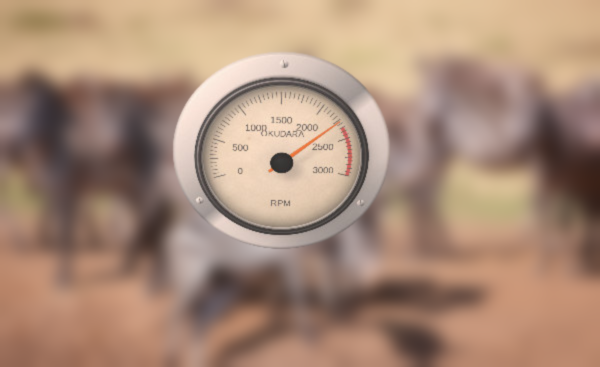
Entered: 2250; rpm
